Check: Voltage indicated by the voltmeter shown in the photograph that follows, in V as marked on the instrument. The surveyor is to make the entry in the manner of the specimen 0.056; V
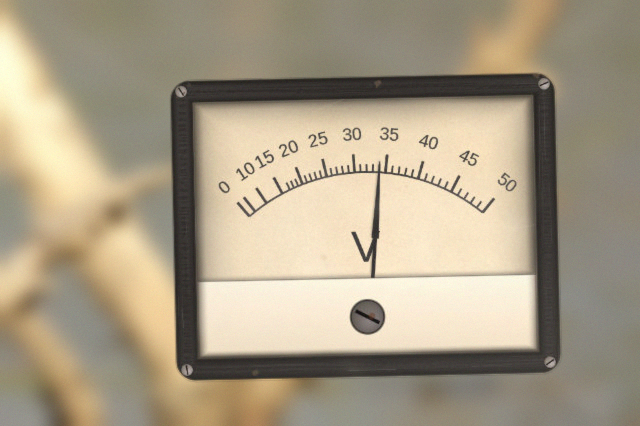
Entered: 34; V
